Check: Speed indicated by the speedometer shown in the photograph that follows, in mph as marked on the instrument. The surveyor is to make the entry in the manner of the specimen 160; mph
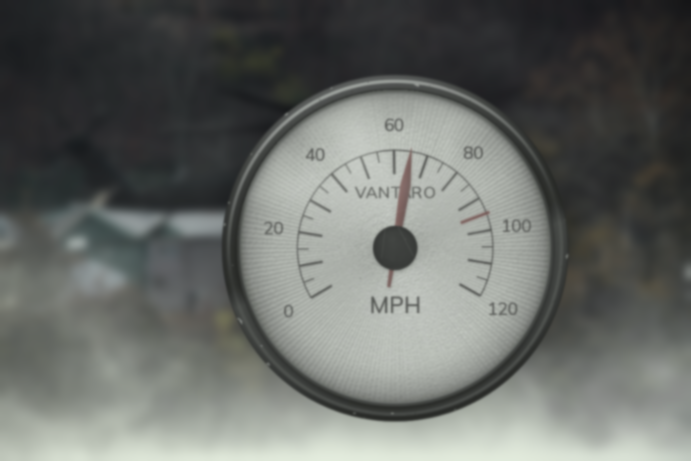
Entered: 65; mph
